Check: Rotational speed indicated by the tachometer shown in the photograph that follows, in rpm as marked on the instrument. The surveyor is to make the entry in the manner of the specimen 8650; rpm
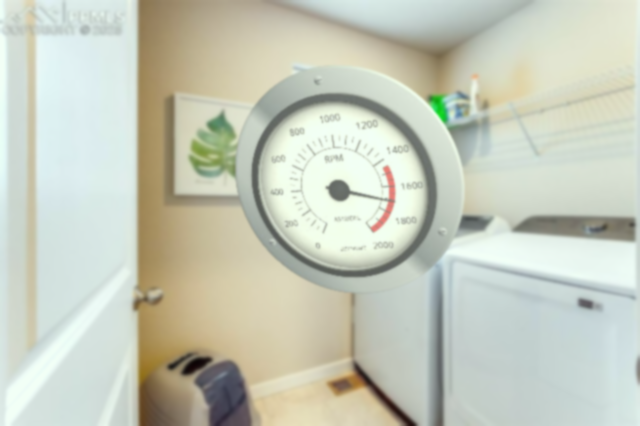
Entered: 1700; rpm
